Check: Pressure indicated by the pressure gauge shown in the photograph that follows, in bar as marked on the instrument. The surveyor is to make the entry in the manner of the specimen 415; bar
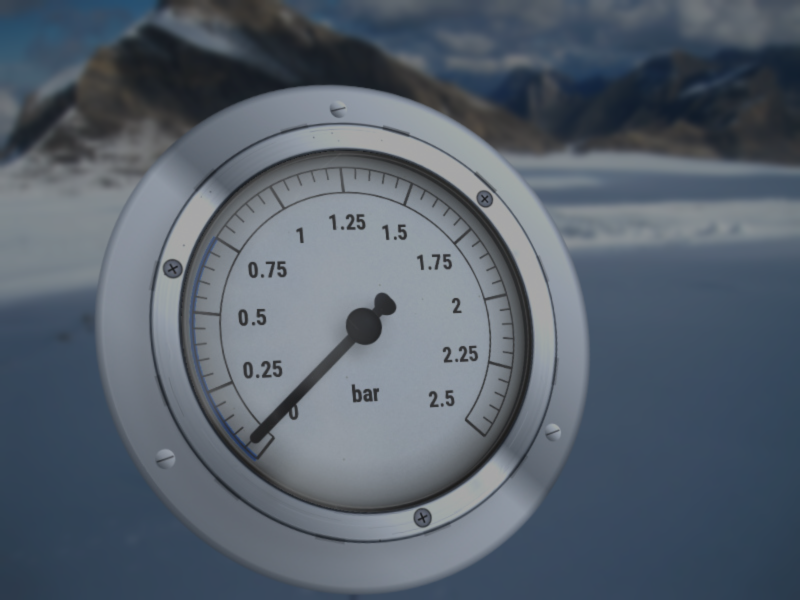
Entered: 0.05; bar
